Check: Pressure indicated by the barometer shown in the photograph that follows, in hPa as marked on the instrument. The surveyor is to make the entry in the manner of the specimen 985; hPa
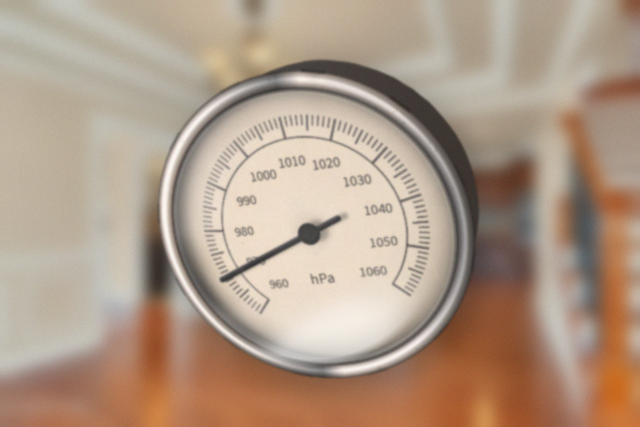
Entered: 970; hPa
